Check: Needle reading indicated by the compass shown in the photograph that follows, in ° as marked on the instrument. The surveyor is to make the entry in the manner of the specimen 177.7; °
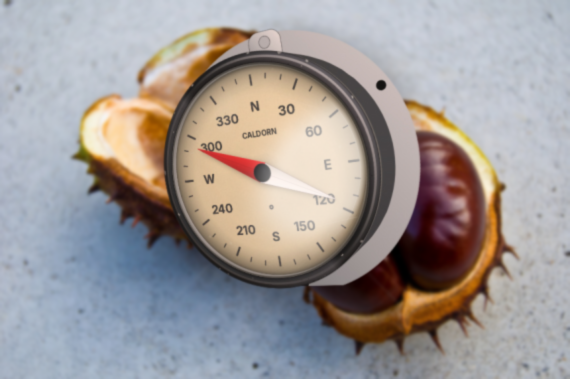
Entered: 295; °
